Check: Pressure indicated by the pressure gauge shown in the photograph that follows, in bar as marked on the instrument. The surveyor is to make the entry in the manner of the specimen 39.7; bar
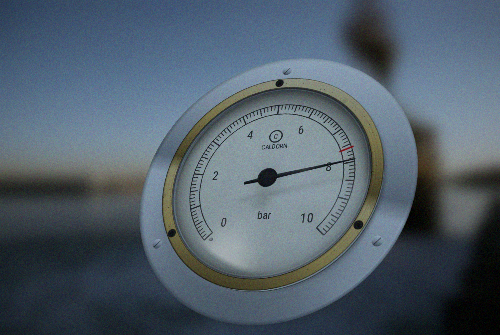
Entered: 8; bar
